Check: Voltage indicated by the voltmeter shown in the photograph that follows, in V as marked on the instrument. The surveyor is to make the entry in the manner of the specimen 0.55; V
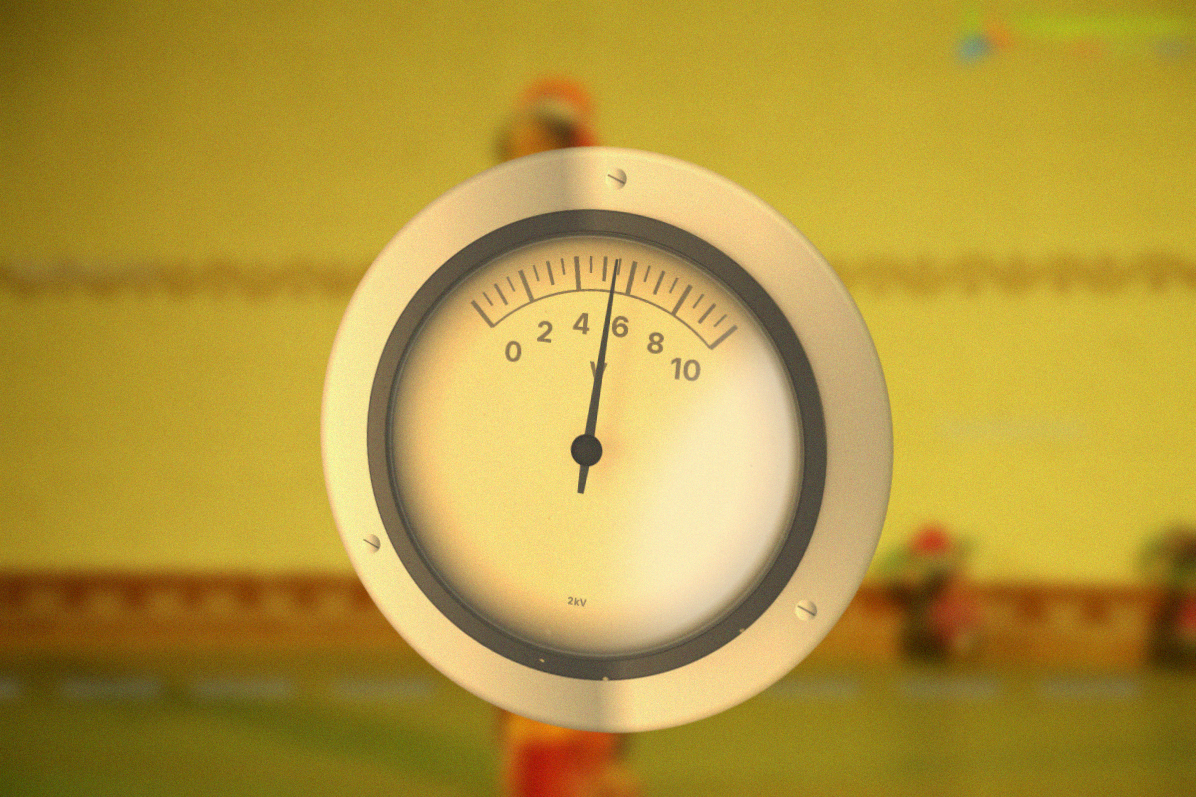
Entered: 5.5; V
